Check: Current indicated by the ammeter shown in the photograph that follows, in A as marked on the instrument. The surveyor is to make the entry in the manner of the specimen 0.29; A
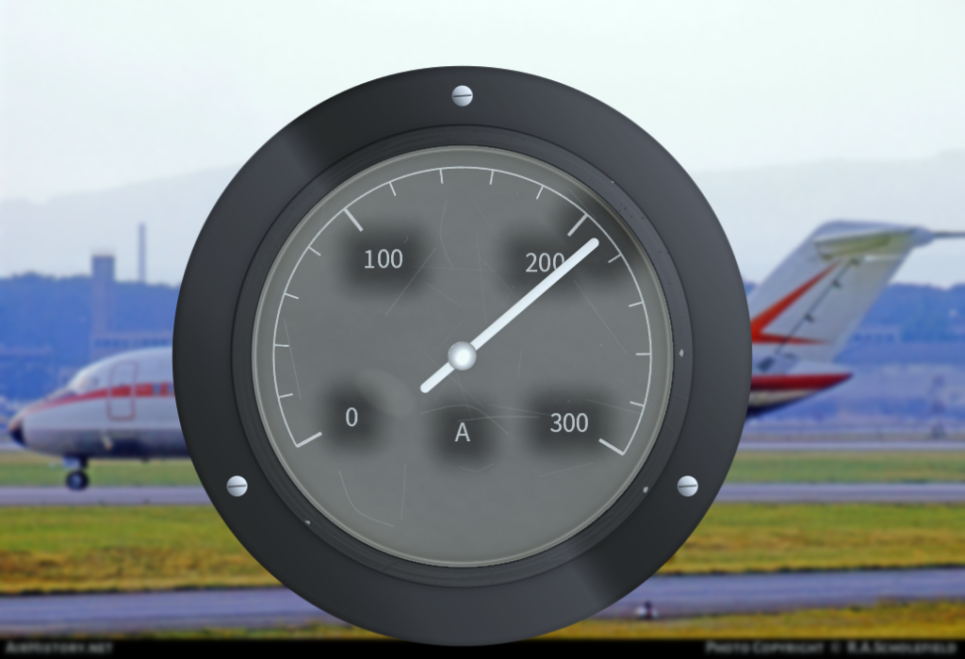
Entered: 210; A
